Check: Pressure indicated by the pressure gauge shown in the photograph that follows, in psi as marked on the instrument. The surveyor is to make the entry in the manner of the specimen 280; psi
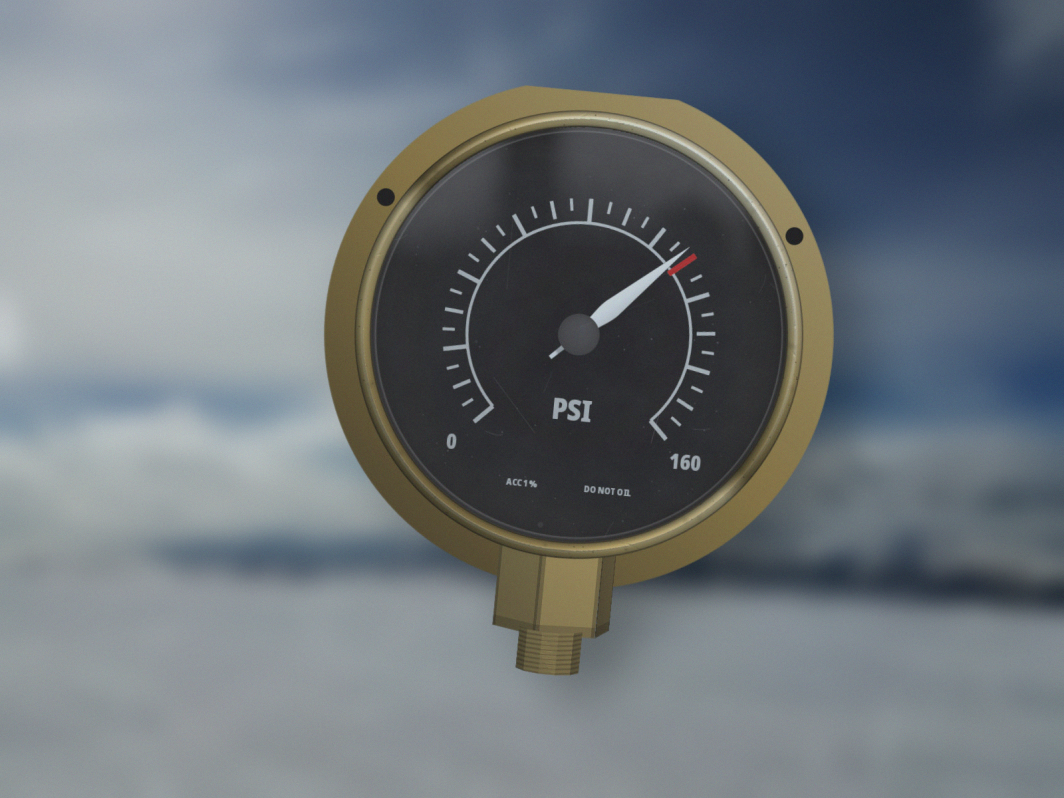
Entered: 107.5; psi
